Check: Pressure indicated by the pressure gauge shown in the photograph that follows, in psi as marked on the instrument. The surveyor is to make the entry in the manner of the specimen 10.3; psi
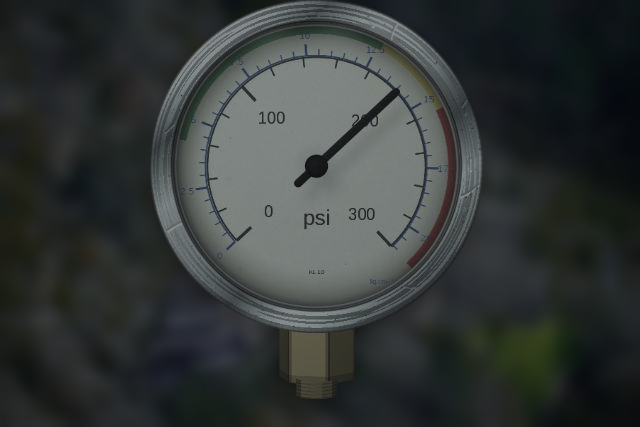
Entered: 200; psi
